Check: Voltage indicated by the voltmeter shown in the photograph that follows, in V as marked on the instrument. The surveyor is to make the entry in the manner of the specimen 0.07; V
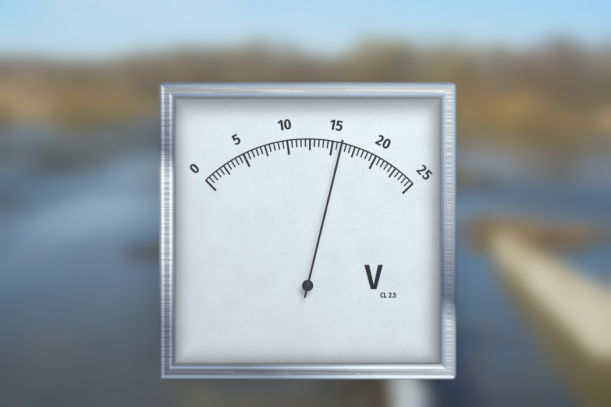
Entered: 16; V
